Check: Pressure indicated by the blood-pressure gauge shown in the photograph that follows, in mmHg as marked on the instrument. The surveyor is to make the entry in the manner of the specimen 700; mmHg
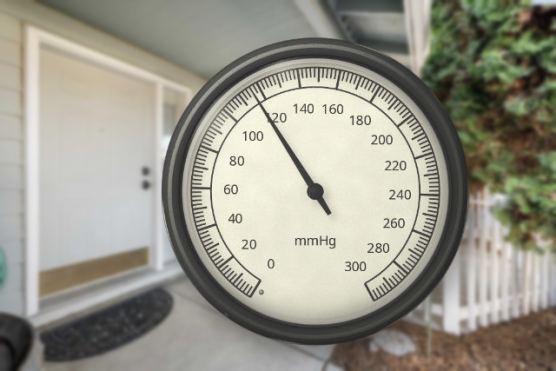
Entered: 116; mmHg
